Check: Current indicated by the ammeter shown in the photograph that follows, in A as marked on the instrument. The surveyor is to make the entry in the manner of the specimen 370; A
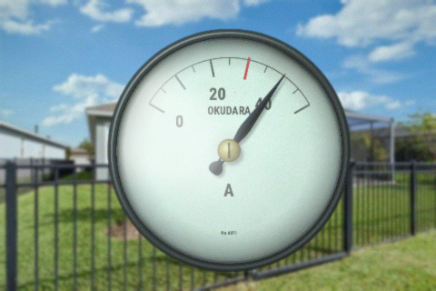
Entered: 40; A
